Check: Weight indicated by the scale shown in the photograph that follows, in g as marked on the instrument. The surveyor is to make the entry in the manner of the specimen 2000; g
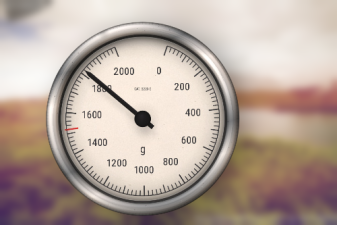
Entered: 1820; g
